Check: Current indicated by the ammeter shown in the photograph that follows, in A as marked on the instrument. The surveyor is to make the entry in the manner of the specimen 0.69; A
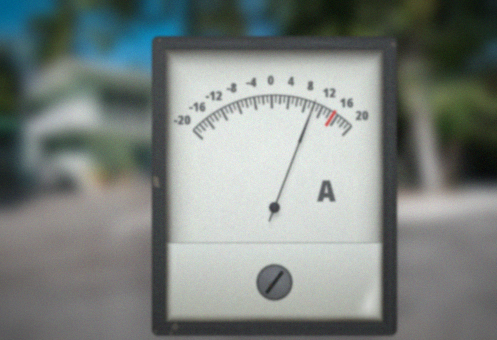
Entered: 10; A
